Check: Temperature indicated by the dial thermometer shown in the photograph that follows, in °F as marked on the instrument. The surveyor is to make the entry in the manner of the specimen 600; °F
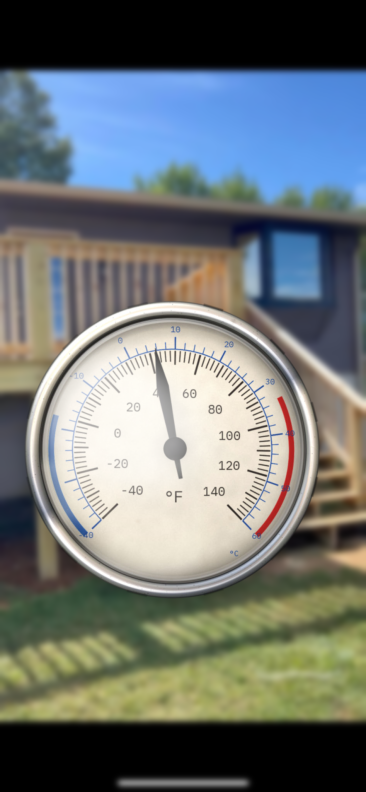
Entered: 42; °F
